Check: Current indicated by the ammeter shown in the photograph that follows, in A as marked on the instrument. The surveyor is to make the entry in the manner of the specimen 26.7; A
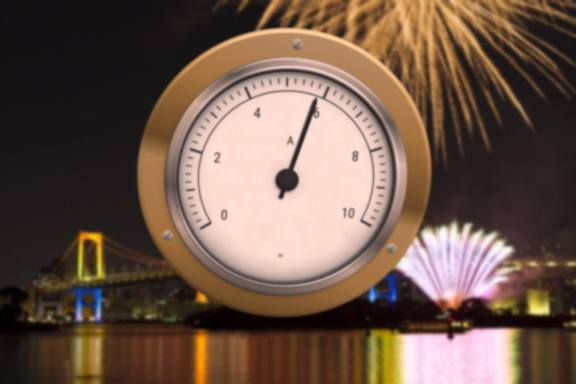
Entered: 5.8; A
